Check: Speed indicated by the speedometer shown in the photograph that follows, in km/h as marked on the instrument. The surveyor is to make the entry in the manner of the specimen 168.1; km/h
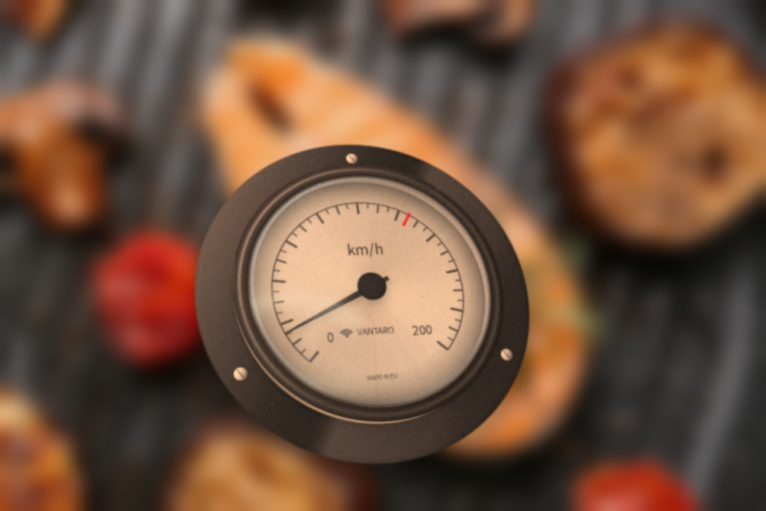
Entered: 15; km/h
